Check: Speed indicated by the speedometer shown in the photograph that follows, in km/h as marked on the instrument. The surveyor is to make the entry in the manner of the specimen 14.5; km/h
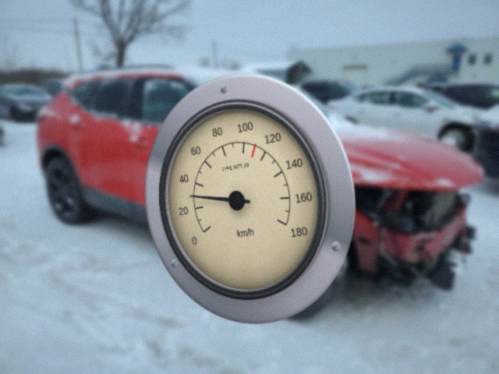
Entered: 30; km/h
